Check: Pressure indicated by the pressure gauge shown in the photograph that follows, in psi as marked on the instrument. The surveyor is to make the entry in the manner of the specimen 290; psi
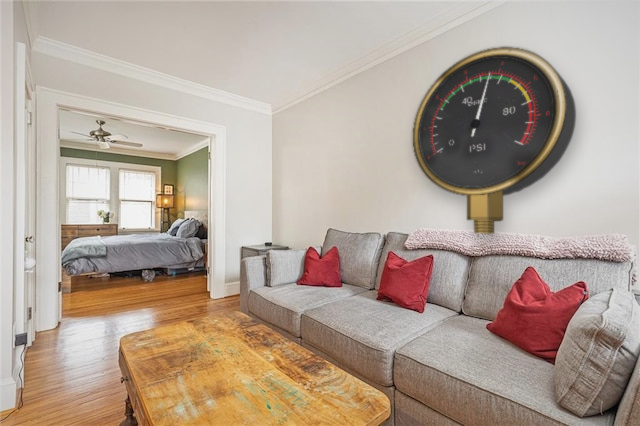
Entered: 55; psi
